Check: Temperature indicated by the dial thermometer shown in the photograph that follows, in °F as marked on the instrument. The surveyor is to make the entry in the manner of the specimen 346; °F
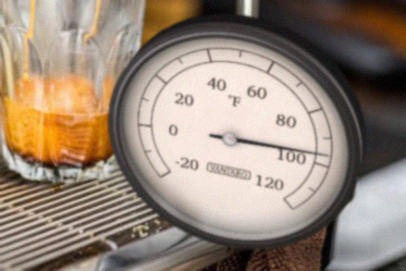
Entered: 95; °F
